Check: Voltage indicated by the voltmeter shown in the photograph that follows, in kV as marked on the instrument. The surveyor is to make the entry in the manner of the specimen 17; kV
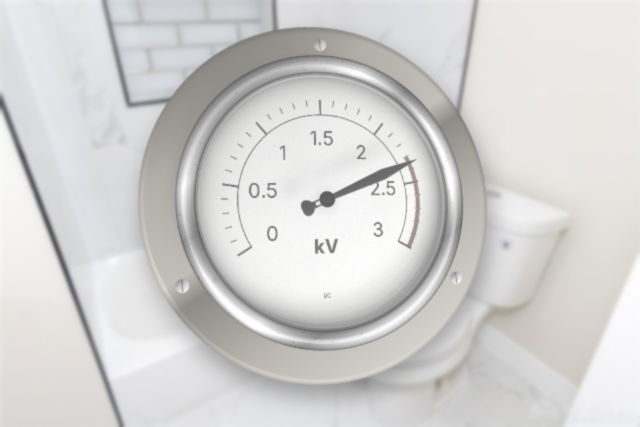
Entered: 2.35; kV
